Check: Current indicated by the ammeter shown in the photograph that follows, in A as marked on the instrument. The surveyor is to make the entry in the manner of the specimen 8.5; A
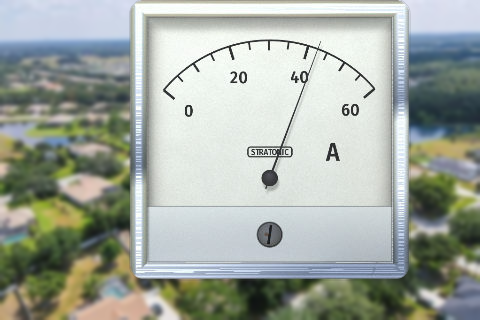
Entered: 42.5; A
